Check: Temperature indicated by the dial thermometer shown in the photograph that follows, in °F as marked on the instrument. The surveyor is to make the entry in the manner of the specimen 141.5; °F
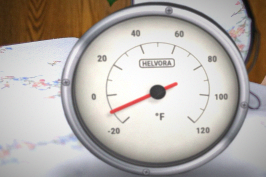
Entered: -10; °F
